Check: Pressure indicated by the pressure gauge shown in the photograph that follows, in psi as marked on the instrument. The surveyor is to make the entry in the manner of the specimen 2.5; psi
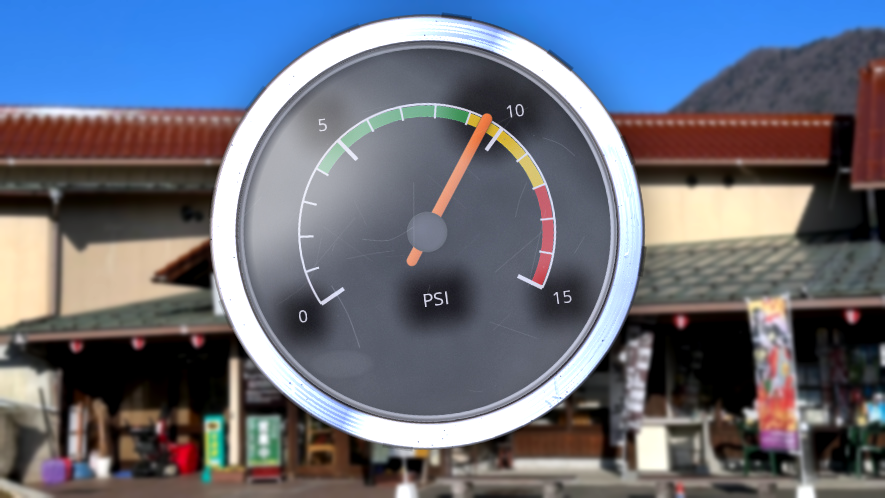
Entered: 9.5; psi
